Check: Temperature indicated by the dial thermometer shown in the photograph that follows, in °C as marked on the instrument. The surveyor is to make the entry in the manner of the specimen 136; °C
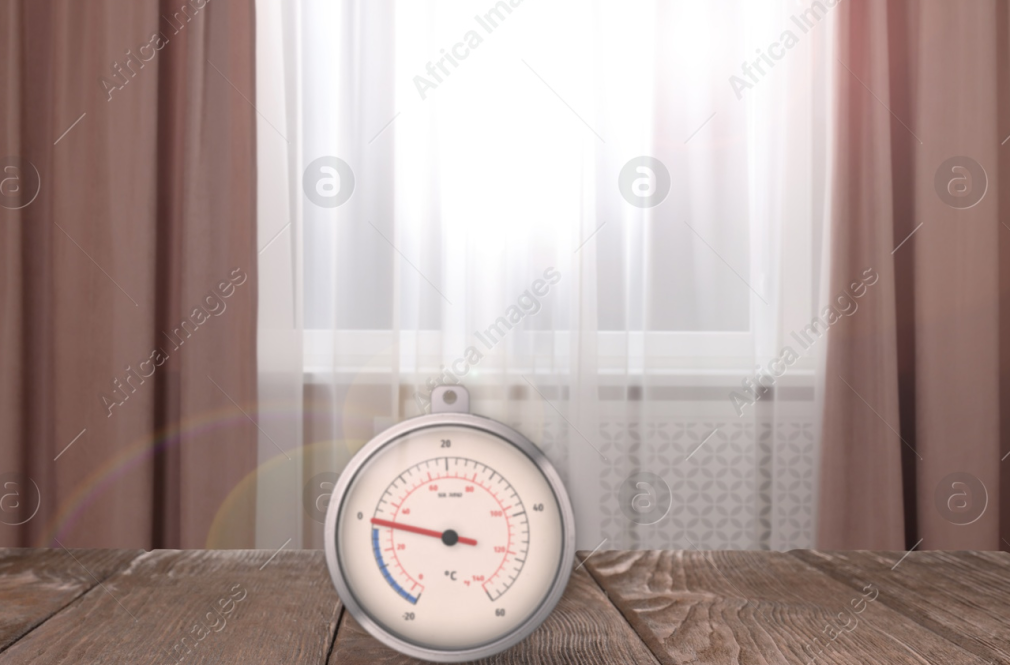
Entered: 0; °C
